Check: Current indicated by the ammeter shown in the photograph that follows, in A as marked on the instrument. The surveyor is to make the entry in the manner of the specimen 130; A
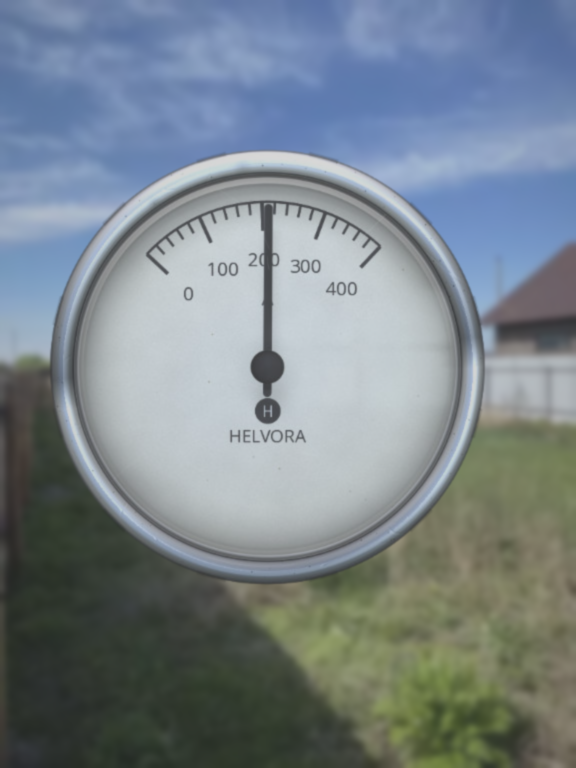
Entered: 210; A
